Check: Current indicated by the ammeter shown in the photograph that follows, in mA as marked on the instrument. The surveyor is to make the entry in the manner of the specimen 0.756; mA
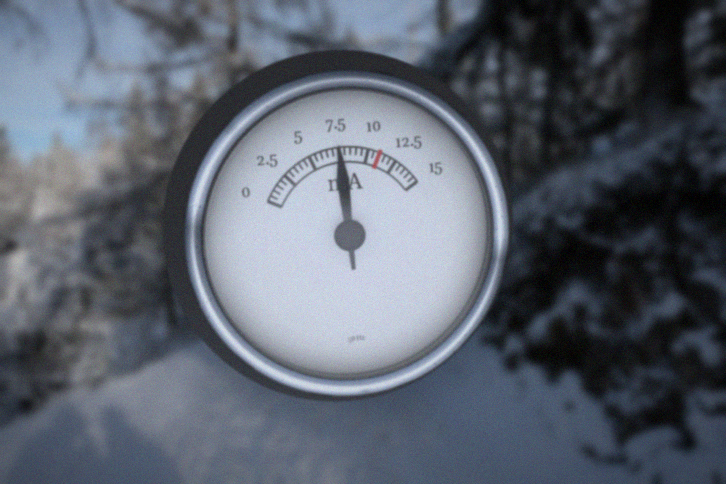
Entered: 7.5; mA
